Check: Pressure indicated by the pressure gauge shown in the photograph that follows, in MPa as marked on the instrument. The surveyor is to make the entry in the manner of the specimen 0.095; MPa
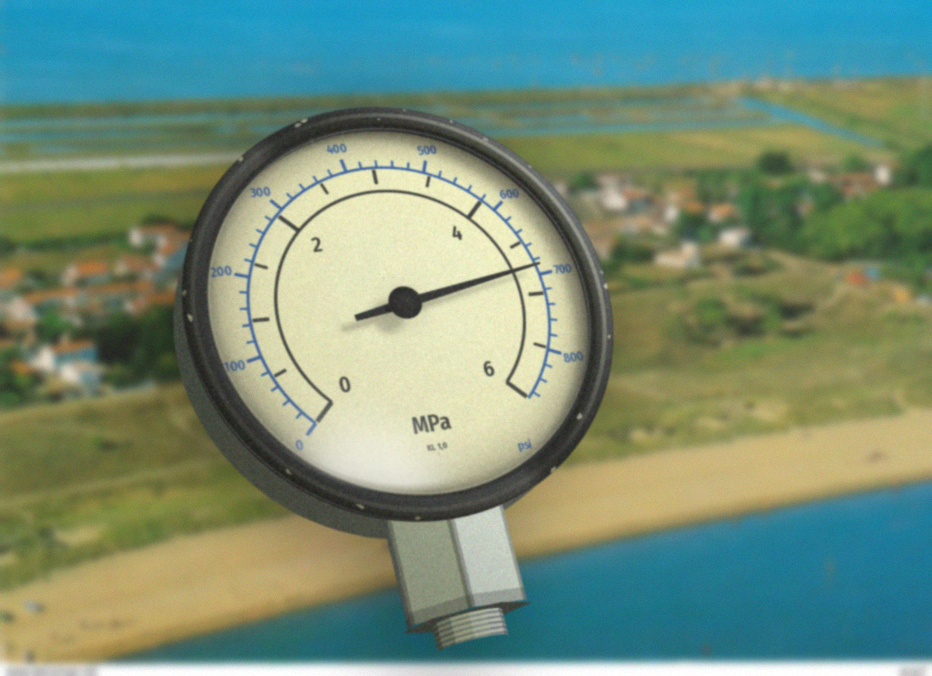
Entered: 4.75; MPa
